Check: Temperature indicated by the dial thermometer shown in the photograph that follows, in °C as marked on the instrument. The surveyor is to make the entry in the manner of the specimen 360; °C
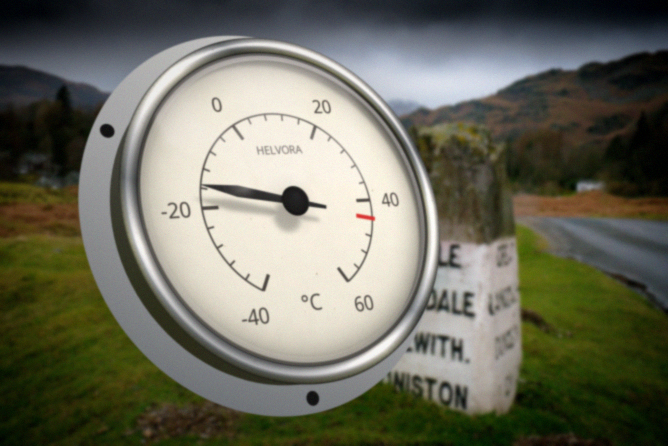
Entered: -16; °C
